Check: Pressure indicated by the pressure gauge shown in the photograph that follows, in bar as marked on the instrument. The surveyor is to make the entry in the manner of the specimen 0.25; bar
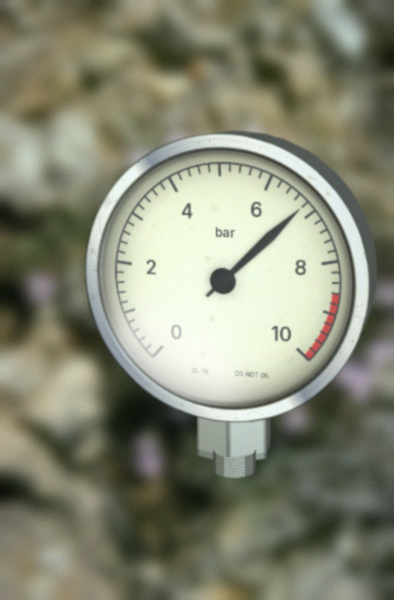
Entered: 6.8; bar
